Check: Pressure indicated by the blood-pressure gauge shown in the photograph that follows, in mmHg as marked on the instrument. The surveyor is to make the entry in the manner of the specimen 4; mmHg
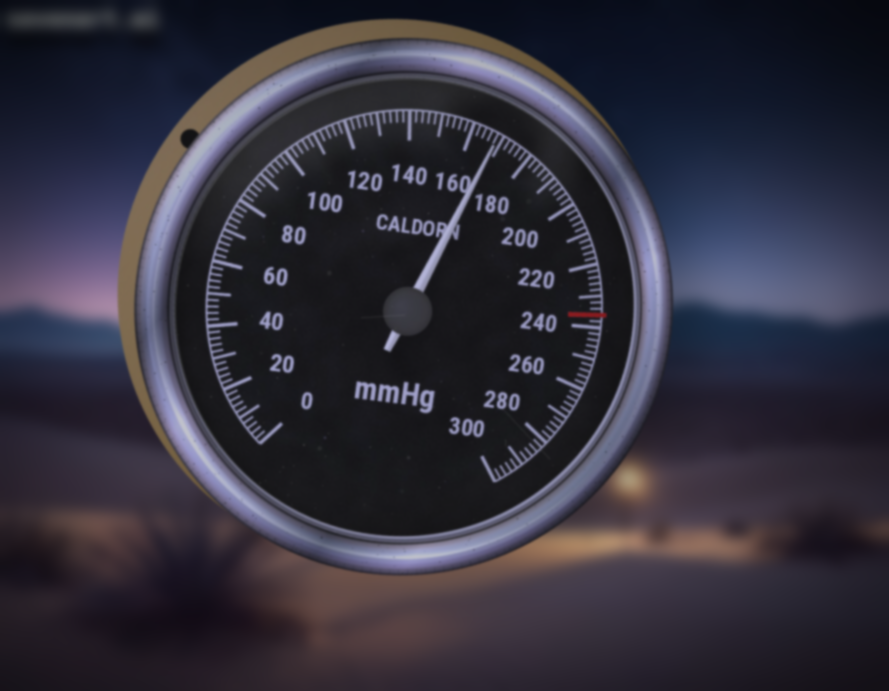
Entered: 168; mmHg
